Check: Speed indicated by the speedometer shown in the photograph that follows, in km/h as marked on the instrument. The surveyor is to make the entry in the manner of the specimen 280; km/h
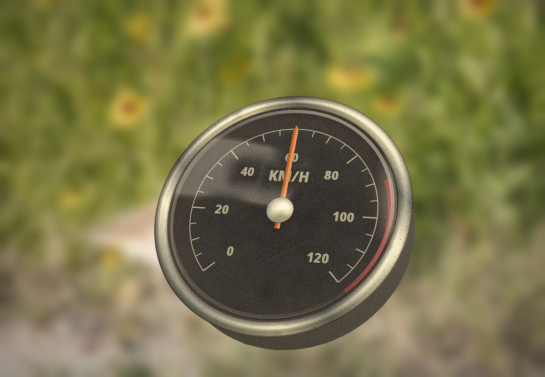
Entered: 60; km/h
